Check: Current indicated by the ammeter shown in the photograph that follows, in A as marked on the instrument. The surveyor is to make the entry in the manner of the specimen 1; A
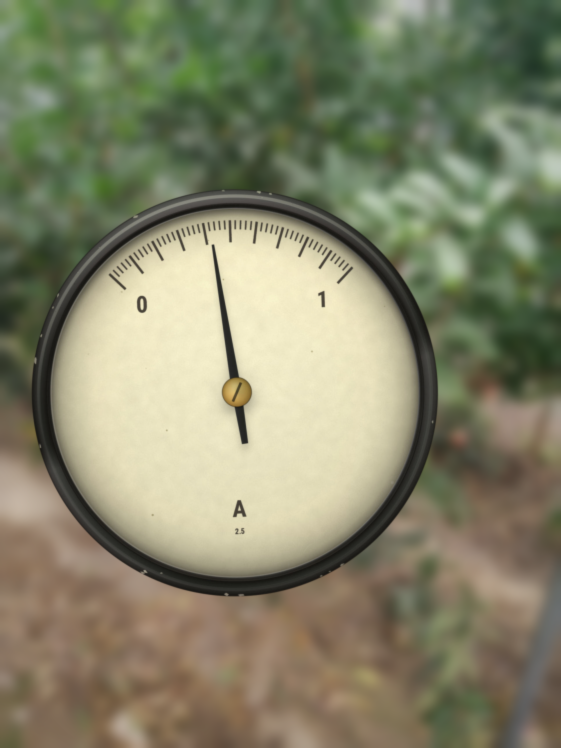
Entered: 0.42; A
